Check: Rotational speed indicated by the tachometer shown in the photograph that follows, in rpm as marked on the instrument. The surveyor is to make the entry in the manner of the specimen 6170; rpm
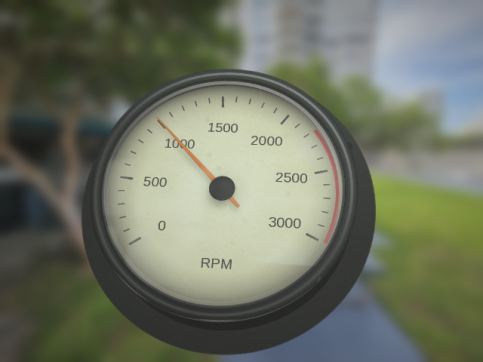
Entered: 1000; rpm
